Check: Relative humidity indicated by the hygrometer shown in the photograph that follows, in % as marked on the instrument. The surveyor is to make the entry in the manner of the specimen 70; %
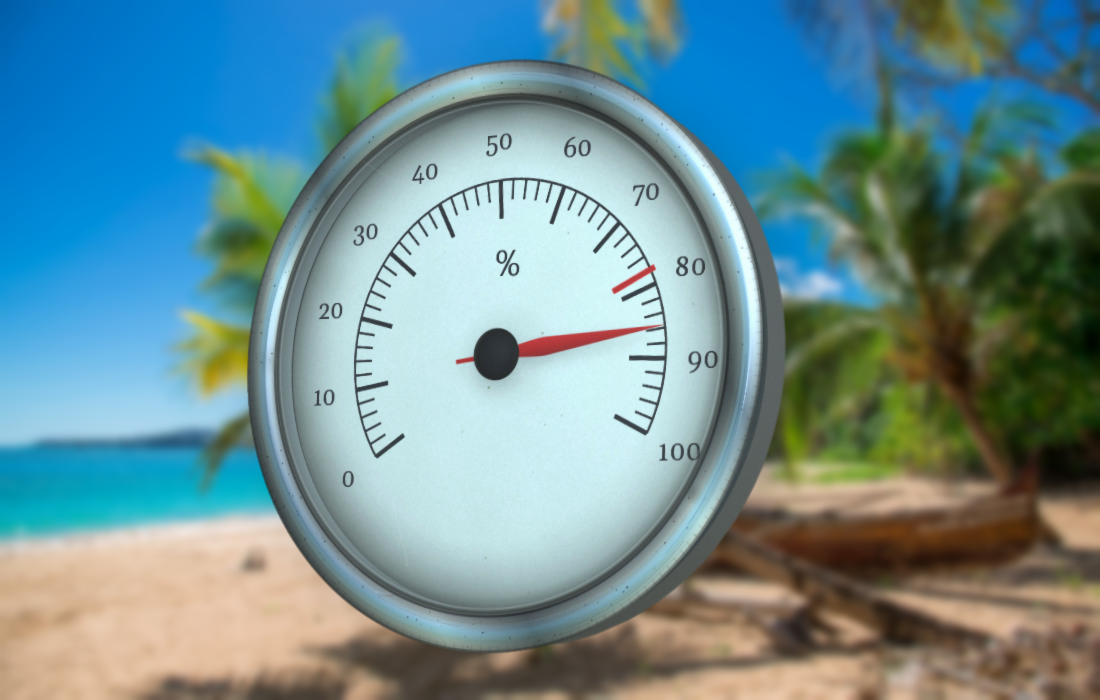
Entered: 86; %
